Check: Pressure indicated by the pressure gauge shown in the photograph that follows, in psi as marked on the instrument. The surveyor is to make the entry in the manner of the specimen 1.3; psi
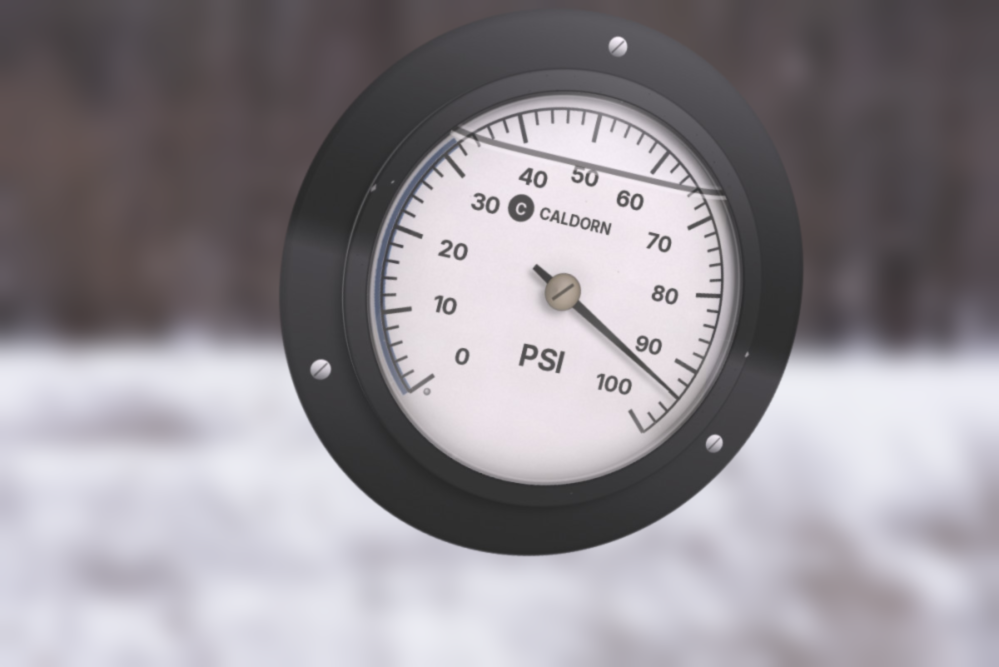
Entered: 94; psi
